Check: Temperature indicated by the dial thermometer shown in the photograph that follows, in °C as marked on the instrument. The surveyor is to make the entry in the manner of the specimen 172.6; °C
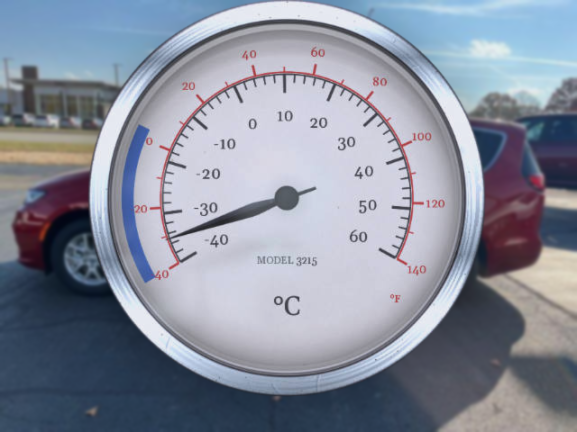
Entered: -35; °C
